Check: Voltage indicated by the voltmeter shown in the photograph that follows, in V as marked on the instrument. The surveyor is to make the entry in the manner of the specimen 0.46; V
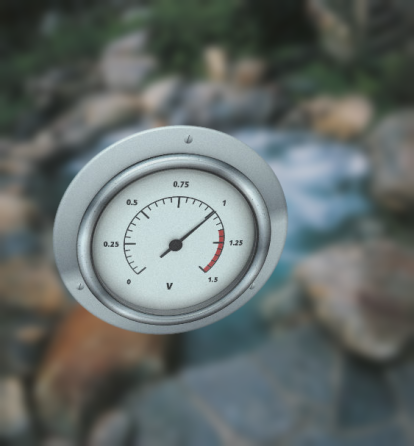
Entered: 1; V
